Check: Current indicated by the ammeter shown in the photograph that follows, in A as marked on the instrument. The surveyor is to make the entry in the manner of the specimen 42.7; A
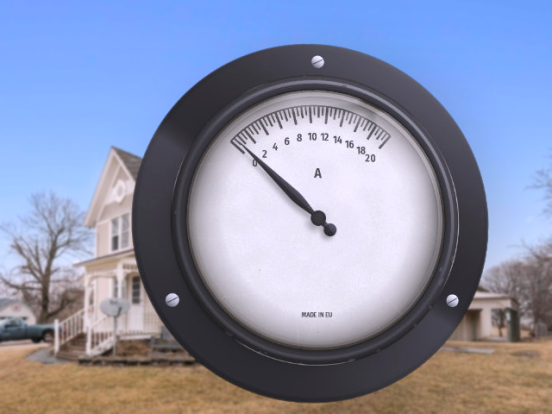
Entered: 0.5; A
